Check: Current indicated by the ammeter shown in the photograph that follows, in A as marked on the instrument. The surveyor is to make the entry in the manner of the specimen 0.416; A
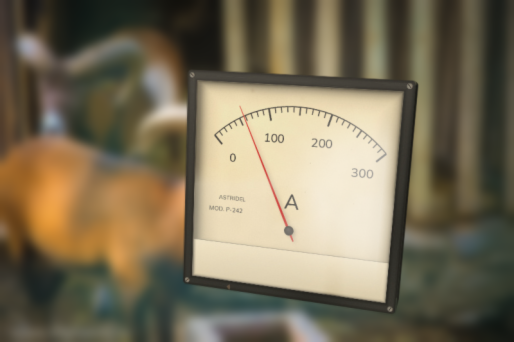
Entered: 60; A
